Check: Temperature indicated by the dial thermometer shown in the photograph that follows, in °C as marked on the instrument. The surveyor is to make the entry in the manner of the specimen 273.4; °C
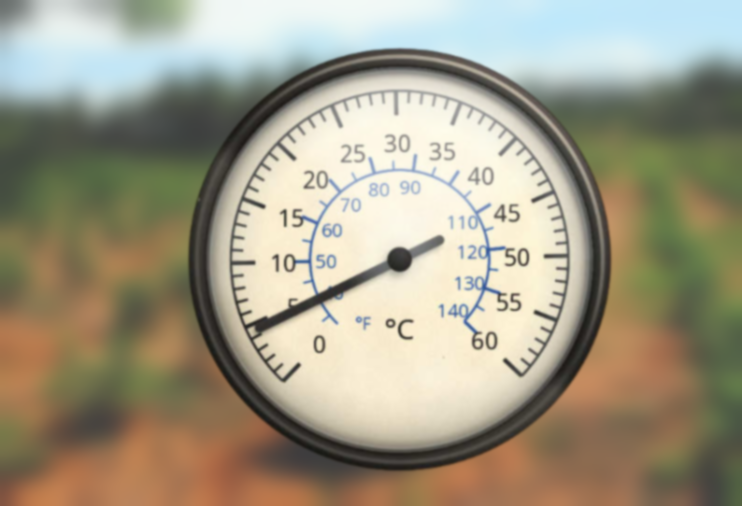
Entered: 4.5; °C
